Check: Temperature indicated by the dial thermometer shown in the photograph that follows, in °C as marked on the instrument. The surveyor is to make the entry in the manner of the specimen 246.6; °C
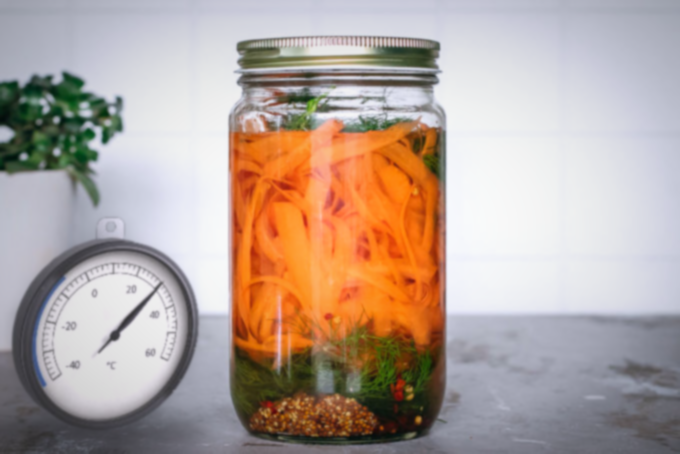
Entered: 30; °C
